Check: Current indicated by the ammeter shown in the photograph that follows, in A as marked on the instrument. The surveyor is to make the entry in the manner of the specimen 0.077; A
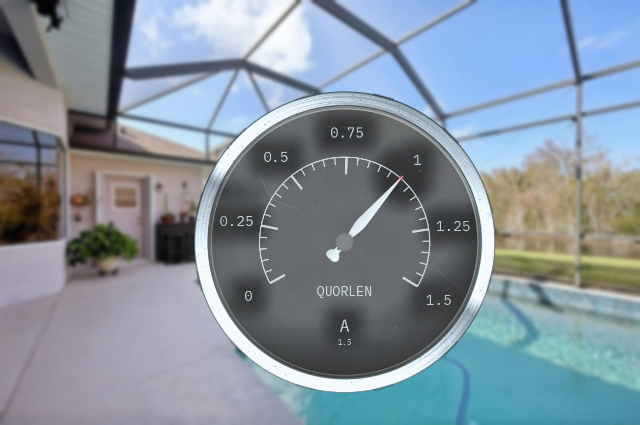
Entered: 1; A
